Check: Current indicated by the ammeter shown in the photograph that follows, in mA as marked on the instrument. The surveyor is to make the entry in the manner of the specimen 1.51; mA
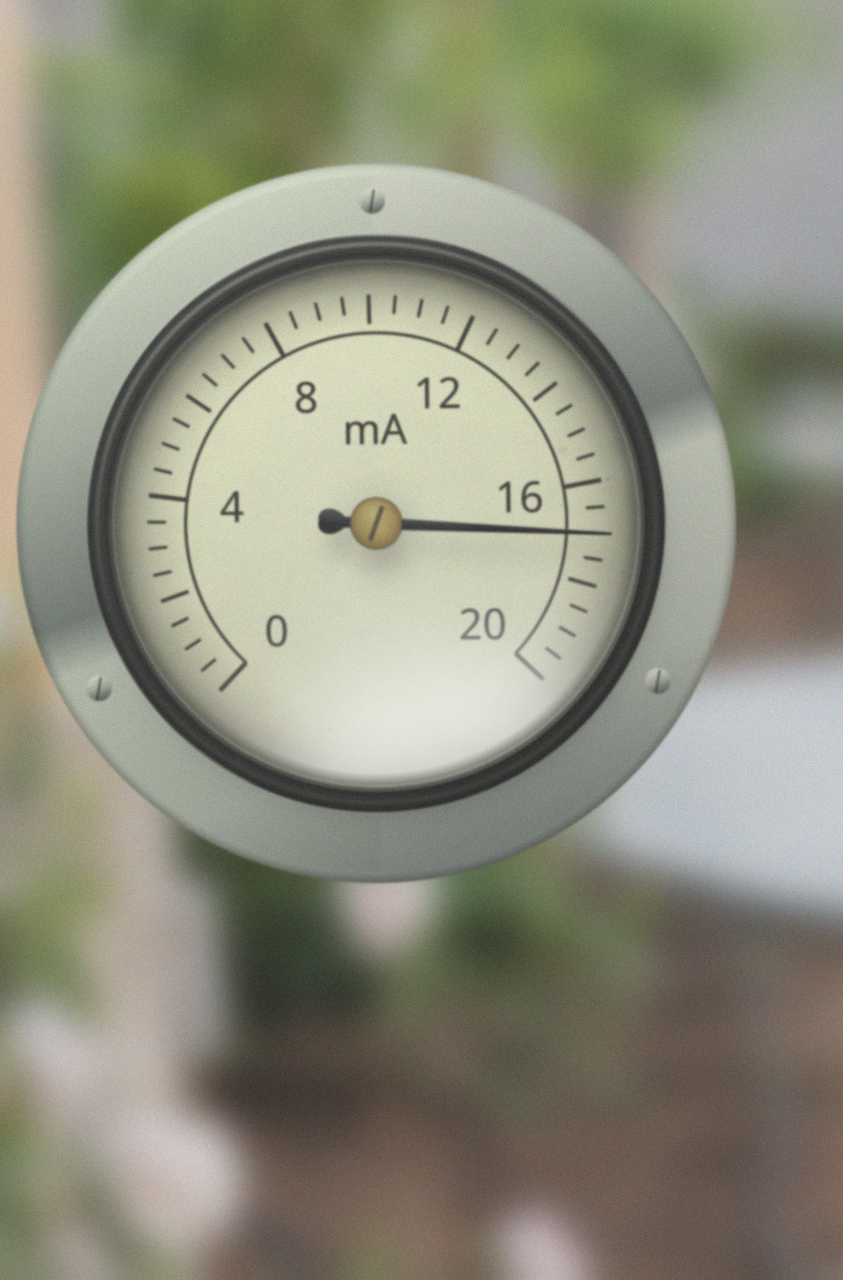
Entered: 17; mA
